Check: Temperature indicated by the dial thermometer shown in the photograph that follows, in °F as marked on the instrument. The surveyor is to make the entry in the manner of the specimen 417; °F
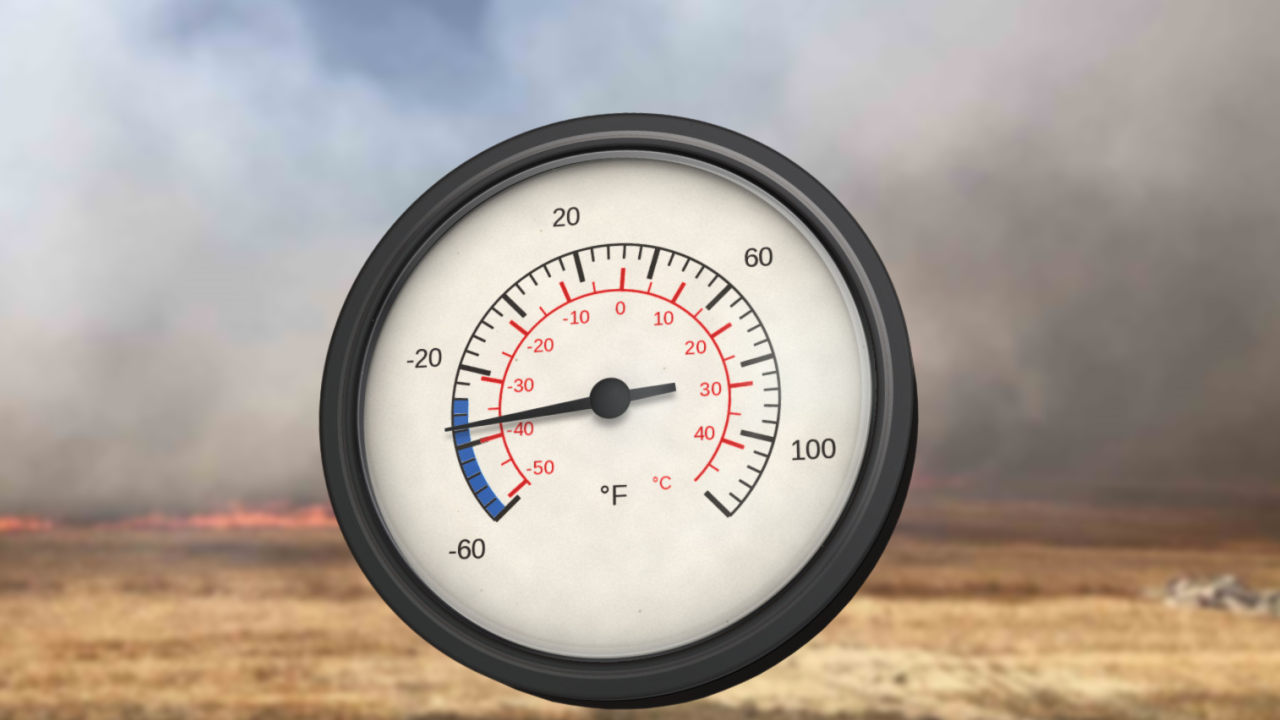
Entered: -36; °F
